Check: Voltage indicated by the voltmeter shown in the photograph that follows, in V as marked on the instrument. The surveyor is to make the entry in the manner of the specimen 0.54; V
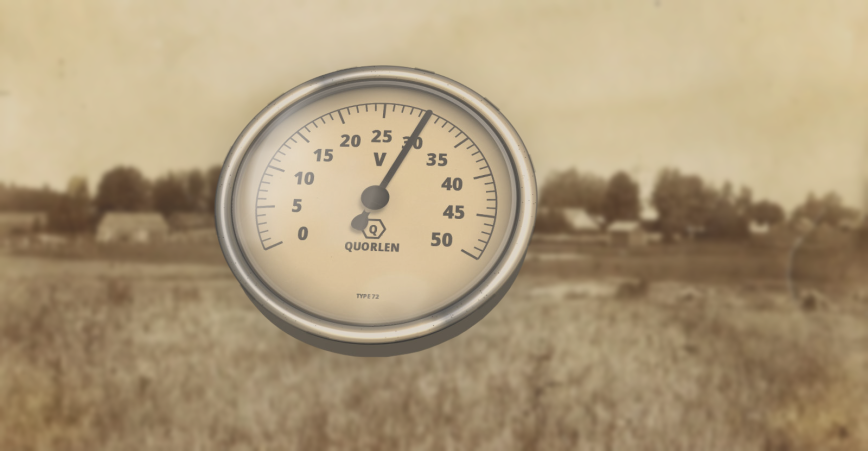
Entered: 30; V
